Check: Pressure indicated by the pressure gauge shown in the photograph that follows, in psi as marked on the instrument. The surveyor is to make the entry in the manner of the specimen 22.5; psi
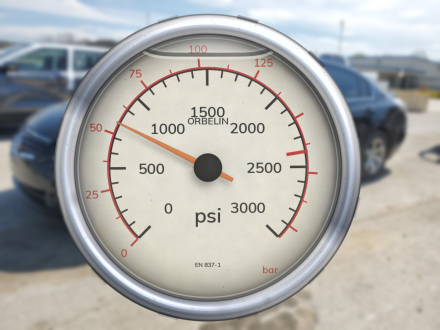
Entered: 800; psi
